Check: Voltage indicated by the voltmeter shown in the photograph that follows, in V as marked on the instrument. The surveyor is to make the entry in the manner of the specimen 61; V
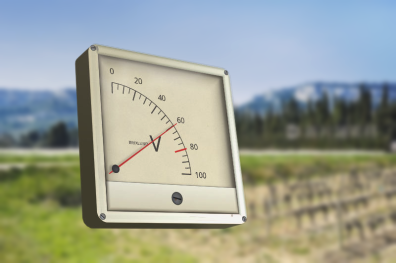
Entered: 60; V
